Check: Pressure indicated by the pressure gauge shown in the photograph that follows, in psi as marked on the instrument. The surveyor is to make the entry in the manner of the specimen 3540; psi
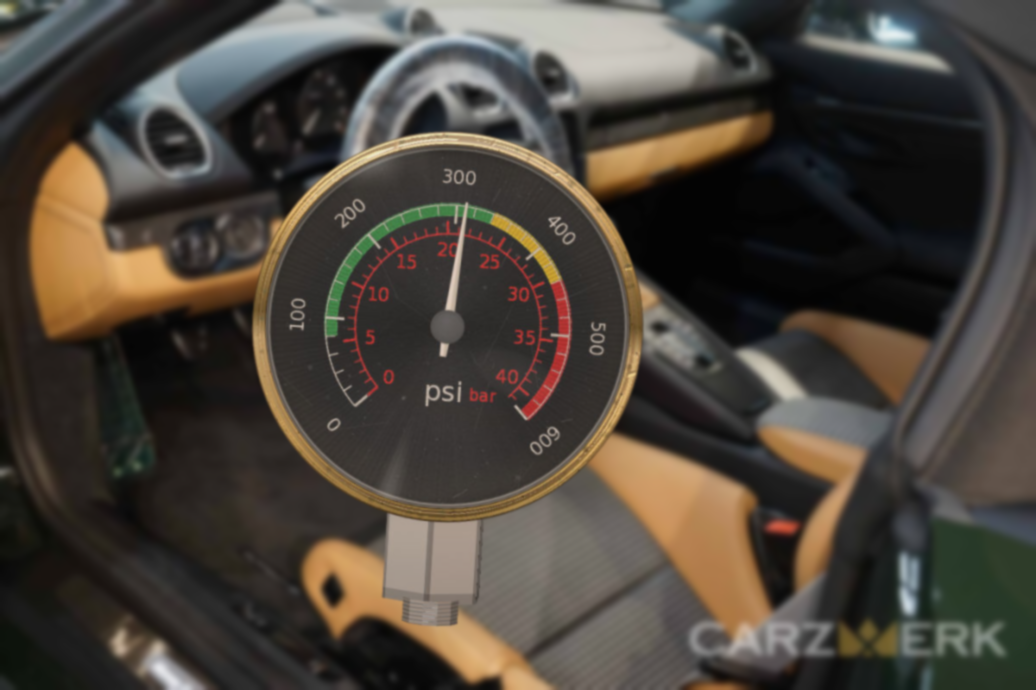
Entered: 310; psi
